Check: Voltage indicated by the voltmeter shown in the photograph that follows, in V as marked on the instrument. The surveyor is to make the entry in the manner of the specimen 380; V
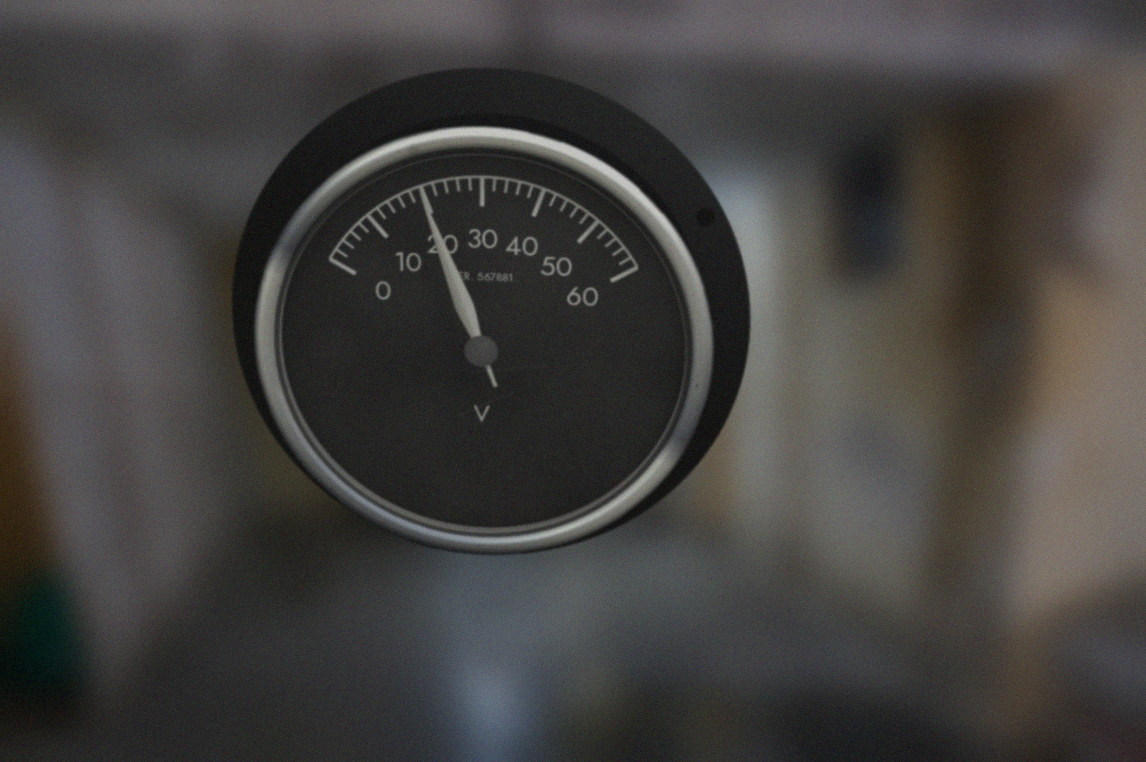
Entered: 20; V
